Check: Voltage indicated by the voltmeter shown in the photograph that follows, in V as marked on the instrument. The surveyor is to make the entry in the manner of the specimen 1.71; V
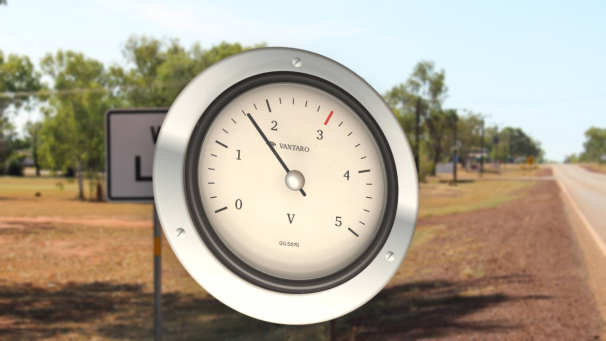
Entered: 1.6; V
